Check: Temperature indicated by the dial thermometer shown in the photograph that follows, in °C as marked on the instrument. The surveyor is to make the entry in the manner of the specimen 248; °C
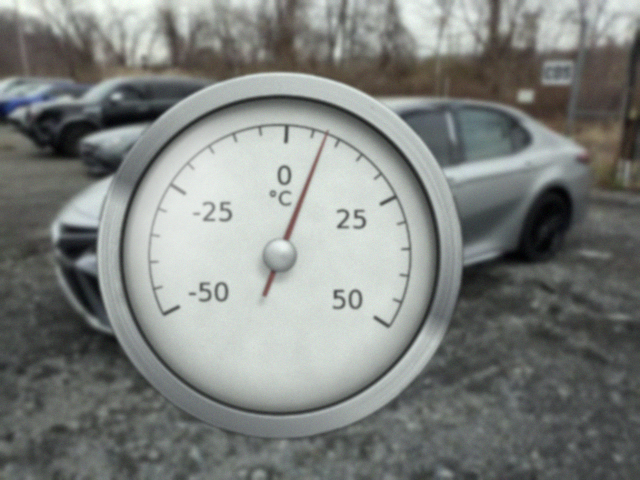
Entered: 7.5; °C
